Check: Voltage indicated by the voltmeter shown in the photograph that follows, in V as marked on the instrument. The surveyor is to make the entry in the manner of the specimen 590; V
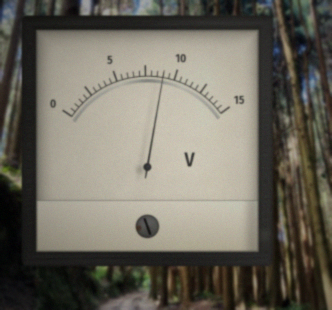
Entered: 9; V
